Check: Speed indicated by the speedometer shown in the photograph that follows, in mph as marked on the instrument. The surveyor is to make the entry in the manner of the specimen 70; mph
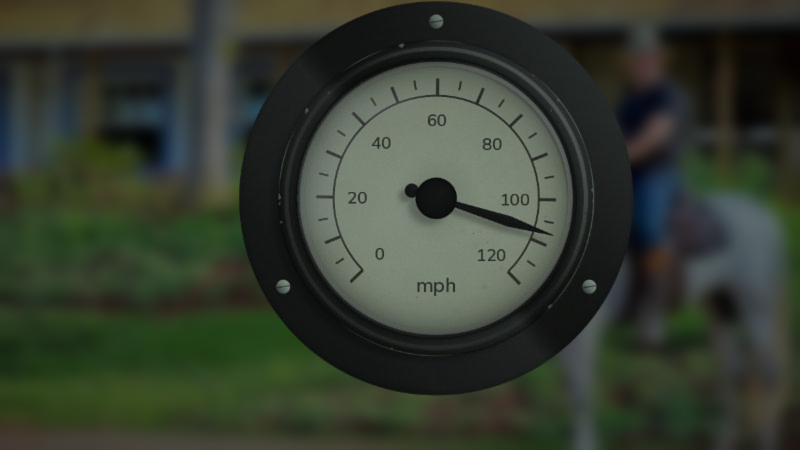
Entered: 107.5; mph
